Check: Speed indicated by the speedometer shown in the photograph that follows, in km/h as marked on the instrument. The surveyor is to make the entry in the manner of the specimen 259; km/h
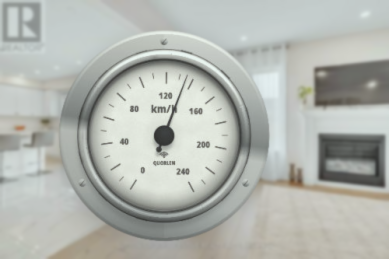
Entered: 135; km/h
